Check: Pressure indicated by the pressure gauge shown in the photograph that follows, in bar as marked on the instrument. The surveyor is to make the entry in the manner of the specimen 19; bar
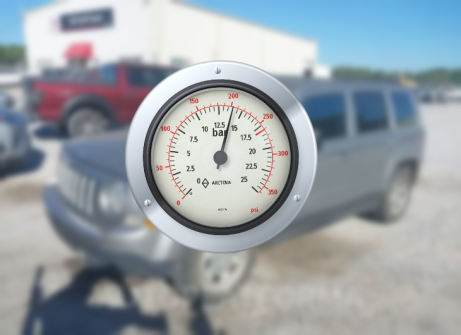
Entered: 14; bar
